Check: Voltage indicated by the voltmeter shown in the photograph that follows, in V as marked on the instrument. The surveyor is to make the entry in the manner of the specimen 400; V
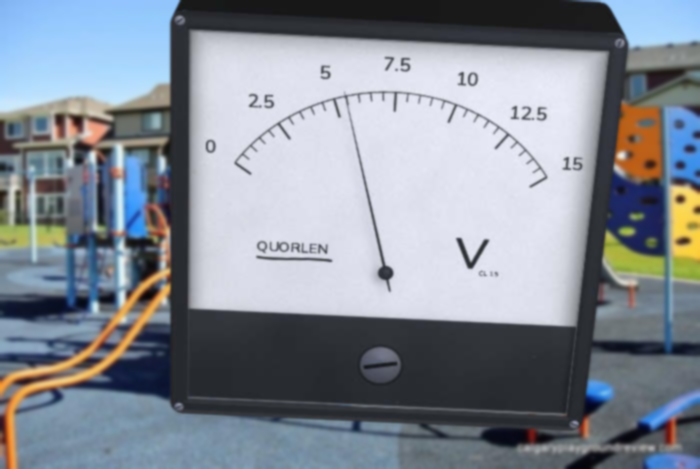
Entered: 5.5; V
